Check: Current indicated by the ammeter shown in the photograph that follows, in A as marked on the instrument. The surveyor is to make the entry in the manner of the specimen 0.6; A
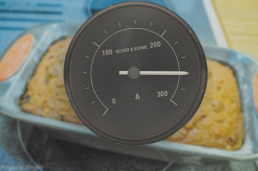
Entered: 260; A
